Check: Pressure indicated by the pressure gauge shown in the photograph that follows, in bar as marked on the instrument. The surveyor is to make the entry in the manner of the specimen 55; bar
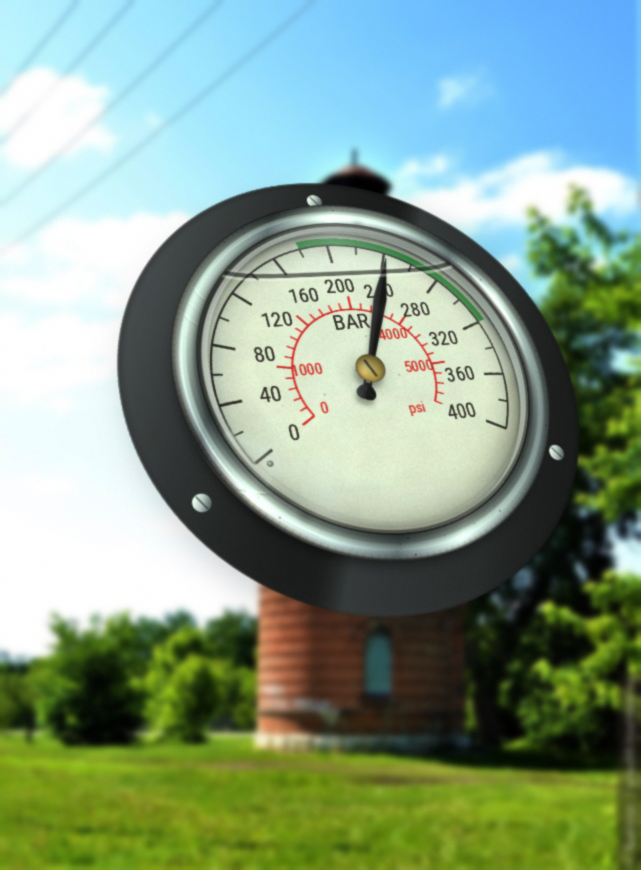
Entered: 240; bar
